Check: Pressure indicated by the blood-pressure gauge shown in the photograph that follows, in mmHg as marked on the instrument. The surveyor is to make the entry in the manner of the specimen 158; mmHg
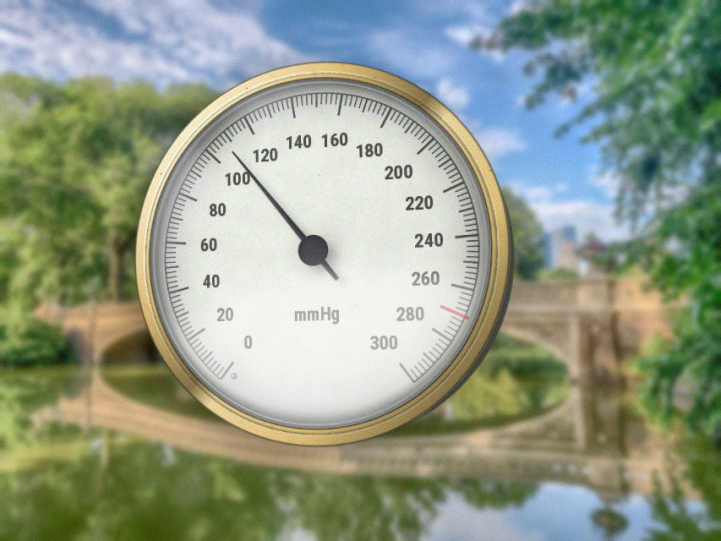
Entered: 108; mmHg
